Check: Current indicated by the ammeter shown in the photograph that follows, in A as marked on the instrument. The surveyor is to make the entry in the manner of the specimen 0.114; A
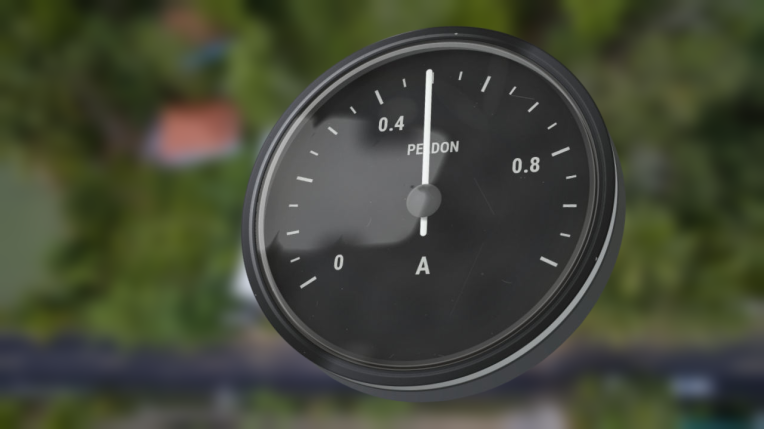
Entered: 0.5; A
